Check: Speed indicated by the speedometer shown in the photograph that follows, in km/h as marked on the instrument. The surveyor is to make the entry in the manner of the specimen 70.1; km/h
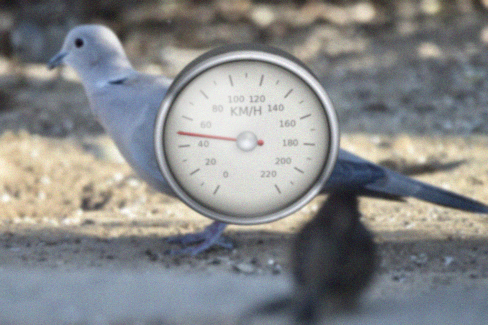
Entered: 50; km/h
